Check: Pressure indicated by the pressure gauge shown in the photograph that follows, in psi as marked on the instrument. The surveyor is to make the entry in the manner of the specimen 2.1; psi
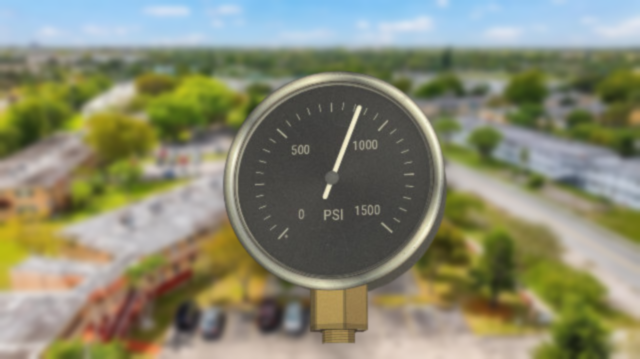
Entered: 875; psi
